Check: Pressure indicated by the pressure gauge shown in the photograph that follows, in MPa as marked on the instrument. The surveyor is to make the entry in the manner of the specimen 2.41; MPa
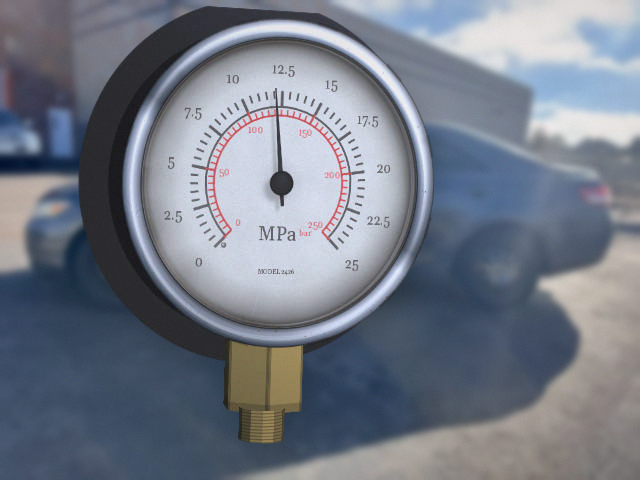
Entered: 12; MPa
